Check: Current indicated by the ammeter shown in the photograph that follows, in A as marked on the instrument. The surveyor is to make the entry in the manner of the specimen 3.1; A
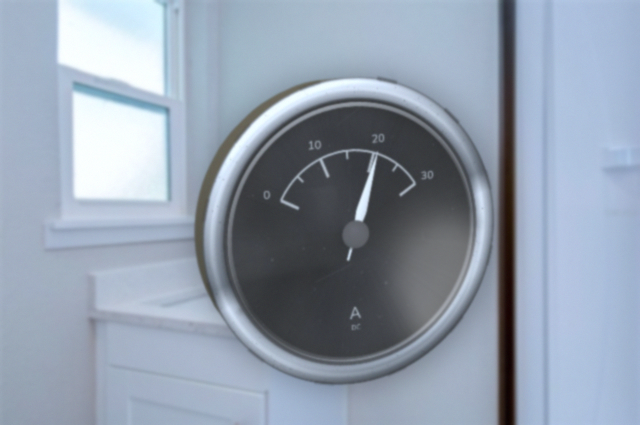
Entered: 20; A
